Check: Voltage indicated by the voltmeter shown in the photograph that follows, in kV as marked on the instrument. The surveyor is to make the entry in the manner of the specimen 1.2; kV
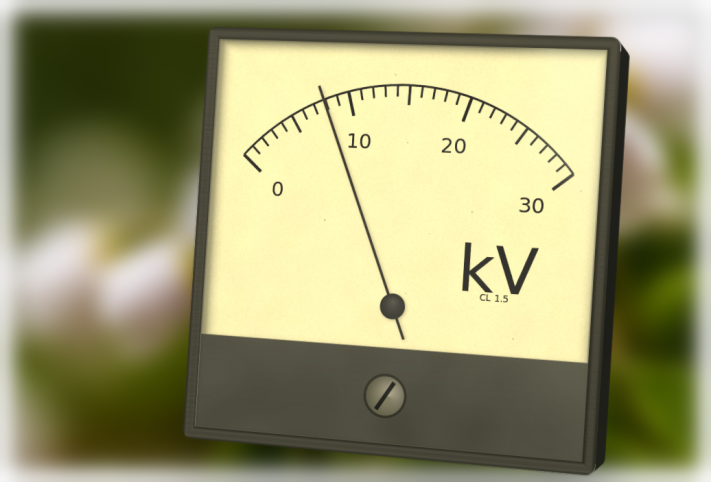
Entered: 8; kV
